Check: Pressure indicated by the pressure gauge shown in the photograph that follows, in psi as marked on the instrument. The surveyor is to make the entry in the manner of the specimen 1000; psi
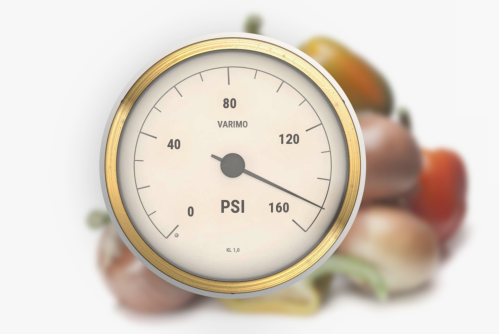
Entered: 150; psi
